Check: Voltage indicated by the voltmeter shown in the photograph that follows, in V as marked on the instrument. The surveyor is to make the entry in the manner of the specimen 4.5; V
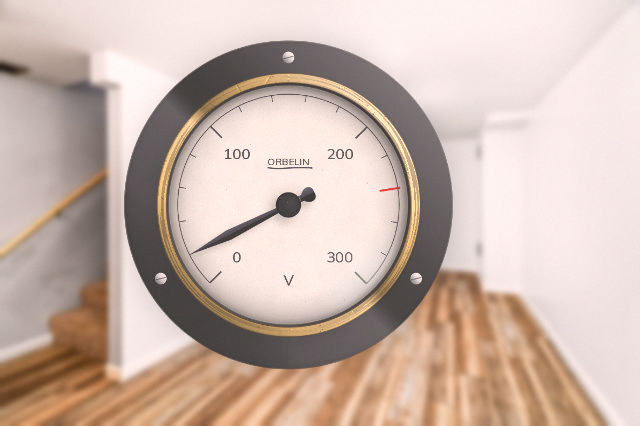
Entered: 20; V
